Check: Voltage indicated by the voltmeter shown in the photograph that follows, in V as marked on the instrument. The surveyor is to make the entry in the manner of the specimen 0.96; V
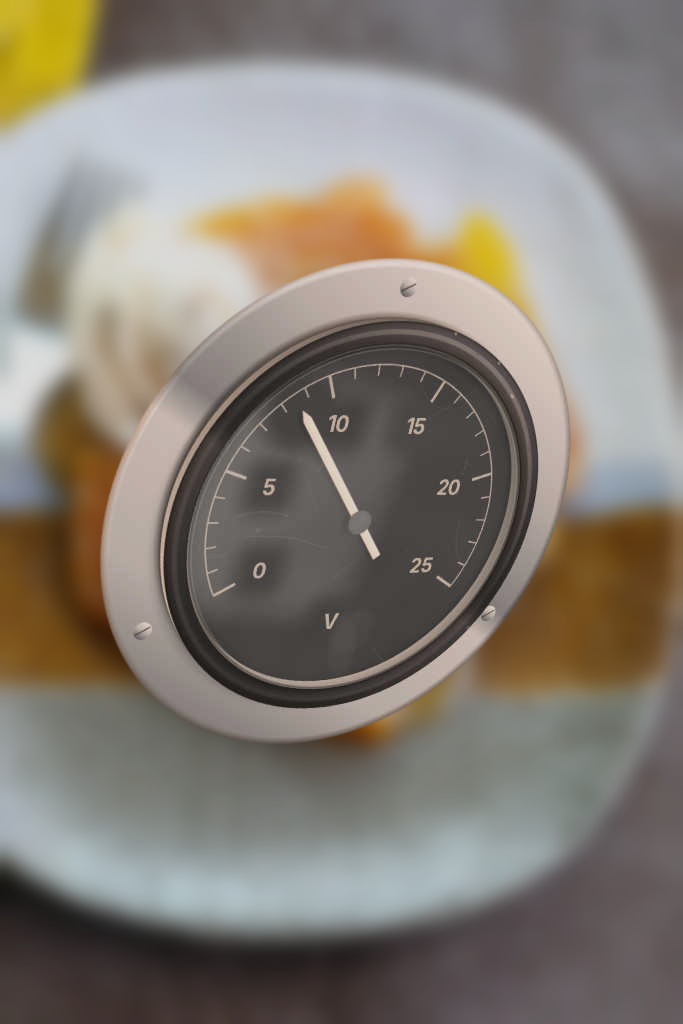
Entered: 8.5; V
